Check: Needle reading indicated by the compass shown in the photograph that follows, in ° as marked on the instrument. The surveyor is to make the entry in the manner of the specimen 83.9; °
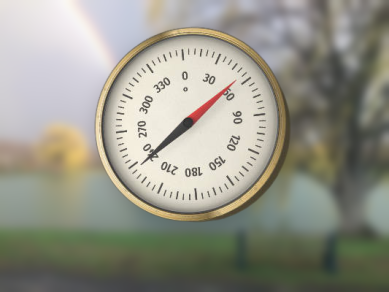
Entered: 55; °
